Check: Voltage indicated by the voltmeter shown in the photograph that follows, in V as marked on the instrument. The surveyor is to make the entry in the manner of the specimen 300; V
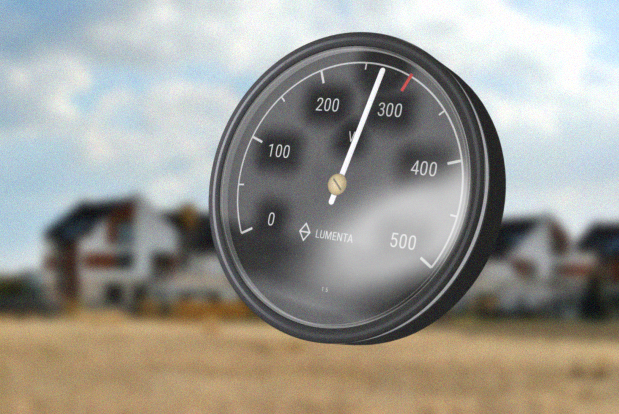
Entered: 275; V
